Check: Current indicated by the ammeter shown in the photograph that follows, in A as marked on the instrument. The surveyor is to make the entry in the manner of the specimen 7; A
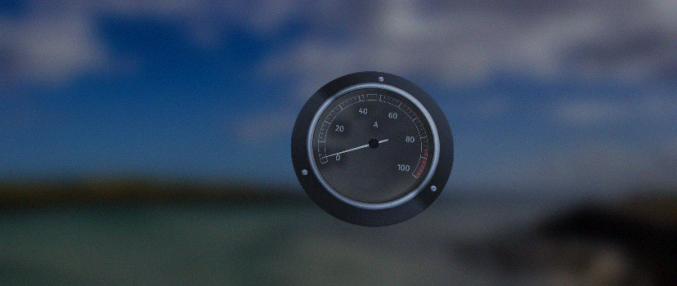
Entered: 2; A
